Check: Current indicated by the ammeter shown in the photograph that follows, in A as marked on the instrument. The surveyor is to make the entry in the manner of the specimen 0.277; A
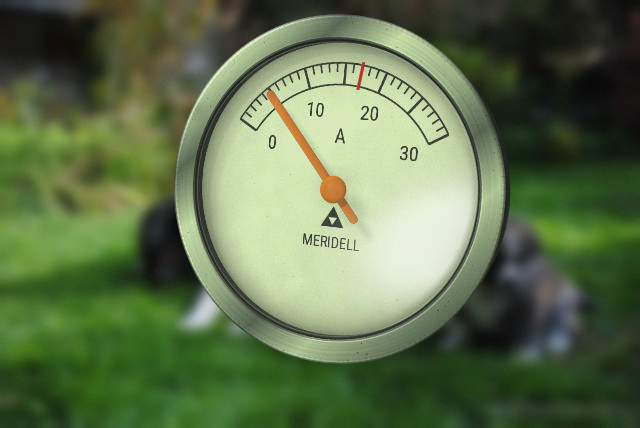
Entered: 5; A
